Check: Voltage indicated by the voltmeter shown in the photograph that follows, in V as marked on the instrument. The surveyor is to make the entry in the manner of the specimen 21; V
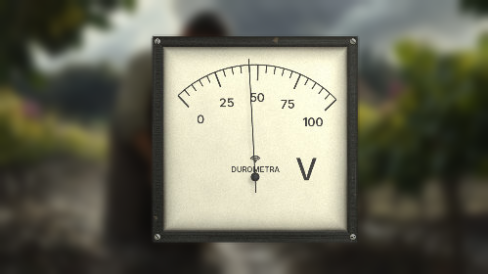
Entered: 45; V
